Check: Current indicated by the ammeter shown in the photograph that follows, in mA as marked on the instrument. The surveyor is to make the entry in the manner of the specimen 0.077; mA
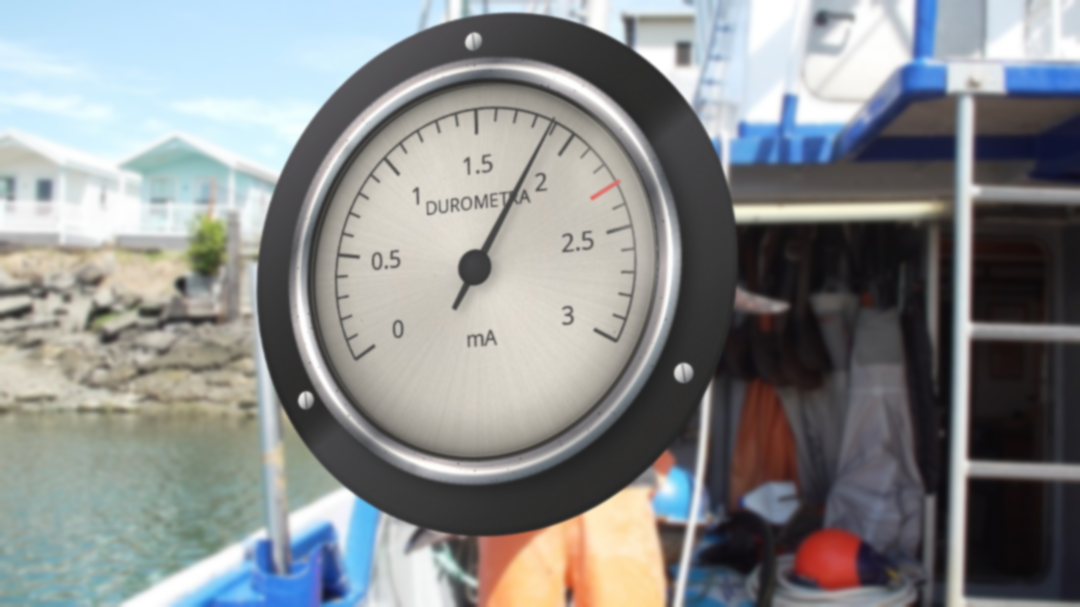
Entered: 1.9; mA
